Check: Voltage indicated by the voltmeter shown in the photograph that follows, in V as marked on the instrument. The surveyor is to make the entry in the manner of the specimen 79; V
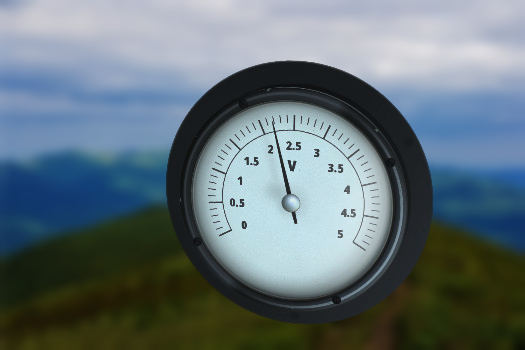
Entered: 2.2; V
